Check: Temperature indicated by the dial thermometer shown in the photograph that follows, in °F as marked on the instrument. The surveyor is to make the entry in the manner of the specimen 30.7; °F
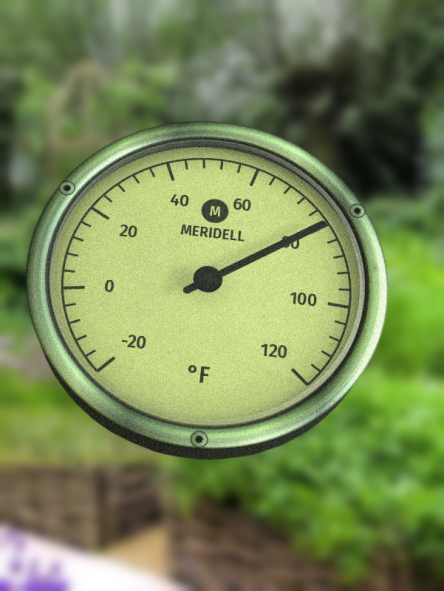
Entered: 80; °F
